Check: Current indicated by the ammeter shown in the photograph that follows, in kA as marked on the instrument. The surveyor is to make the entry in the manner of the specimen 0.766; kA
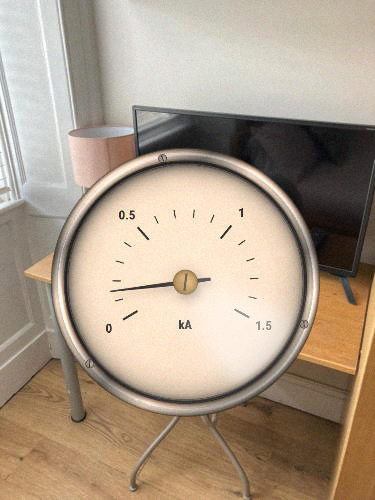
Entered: 0.15; kA
